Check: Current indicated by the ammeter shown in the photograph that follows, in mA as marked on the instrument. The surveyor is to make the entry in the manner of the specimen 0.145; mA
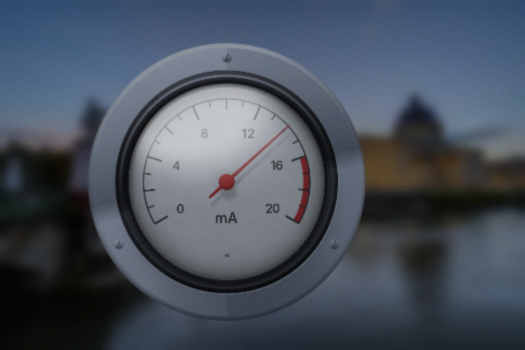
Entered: 14; mA
